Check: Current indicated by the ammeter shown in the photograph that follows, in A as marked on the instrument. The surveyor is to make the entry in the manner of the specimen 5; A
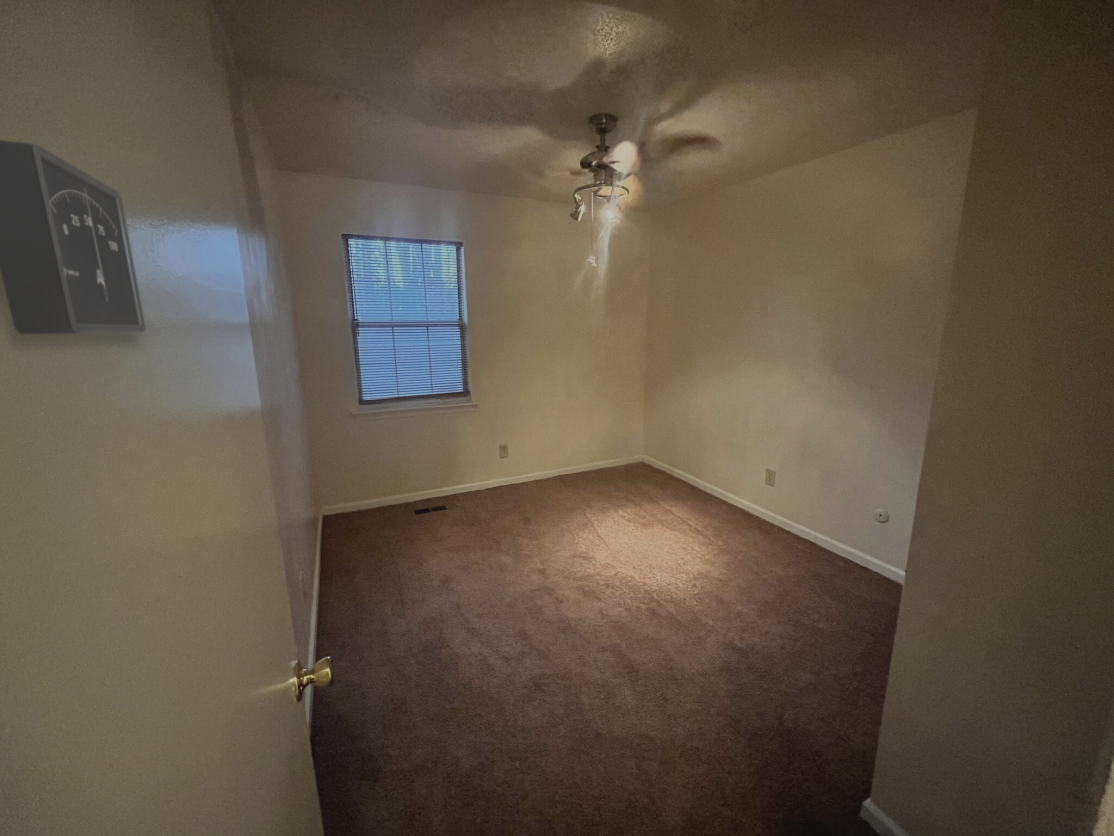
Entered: 50; A
